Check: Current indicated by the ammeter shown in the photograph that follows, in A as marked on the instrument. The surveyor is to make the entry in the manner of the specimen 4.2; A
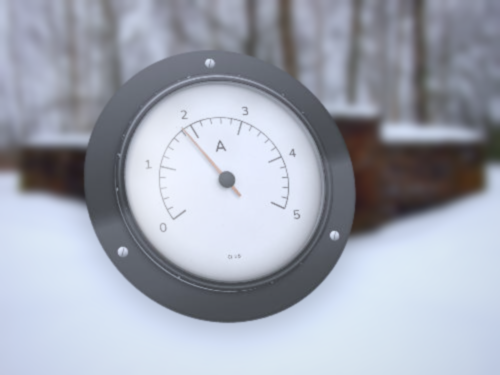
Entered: 1.8; A
